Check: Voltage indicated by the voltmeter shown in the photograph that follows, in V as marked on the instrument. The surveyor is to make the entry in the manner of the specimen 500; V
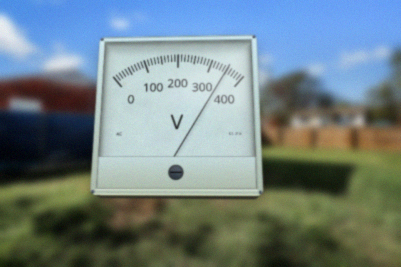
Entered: 350; V
